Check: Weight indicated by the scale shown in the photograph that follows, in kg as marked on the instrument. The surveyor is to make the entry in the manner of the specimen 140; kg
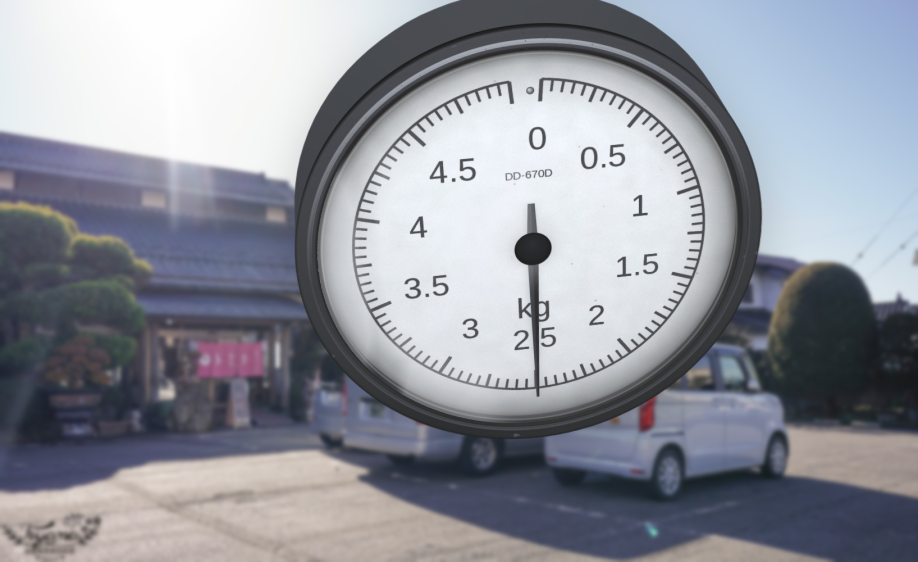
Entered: 2.5; kg
